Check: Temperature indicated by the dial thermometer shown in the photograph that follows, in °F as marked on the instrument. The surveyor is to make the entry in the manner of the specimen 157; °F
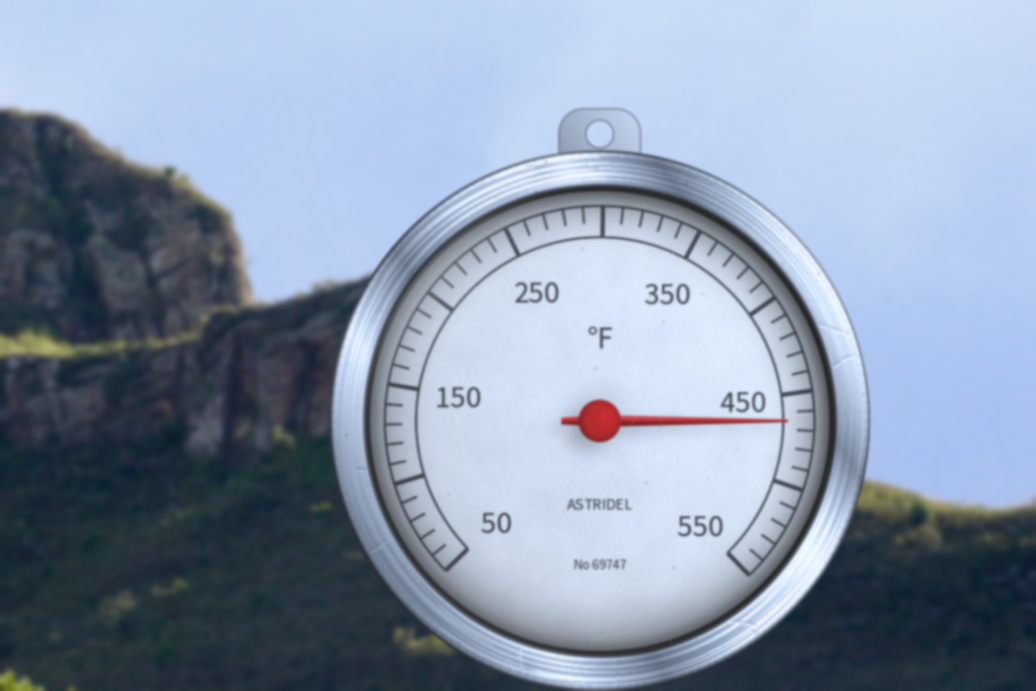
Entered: 465; °F
